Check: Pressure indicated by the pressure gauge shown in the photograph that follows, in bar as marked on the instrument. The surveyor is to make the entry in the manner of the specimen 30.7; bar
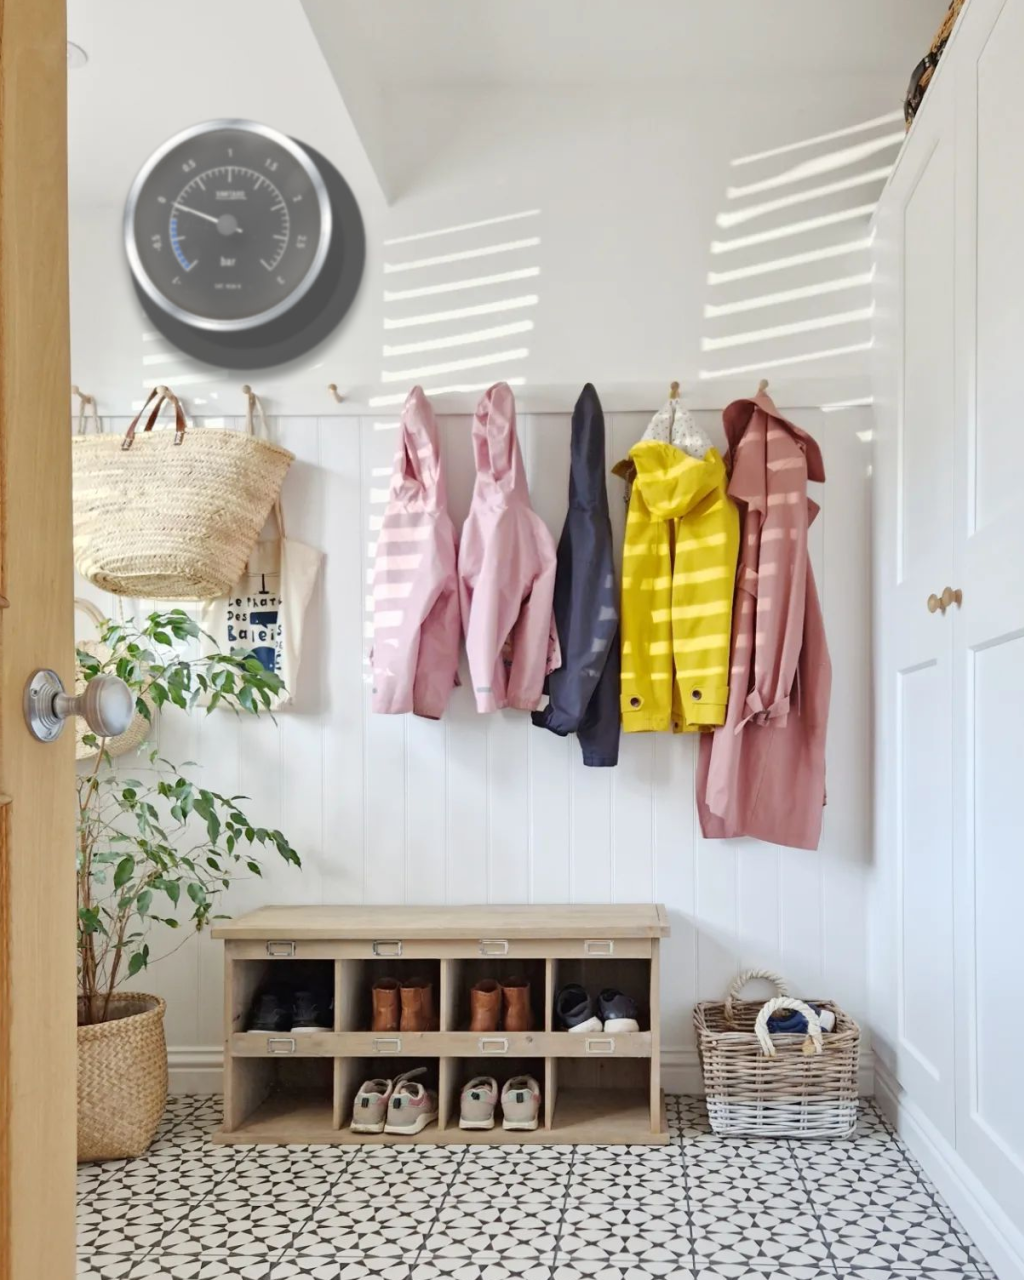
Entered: 0; bar
